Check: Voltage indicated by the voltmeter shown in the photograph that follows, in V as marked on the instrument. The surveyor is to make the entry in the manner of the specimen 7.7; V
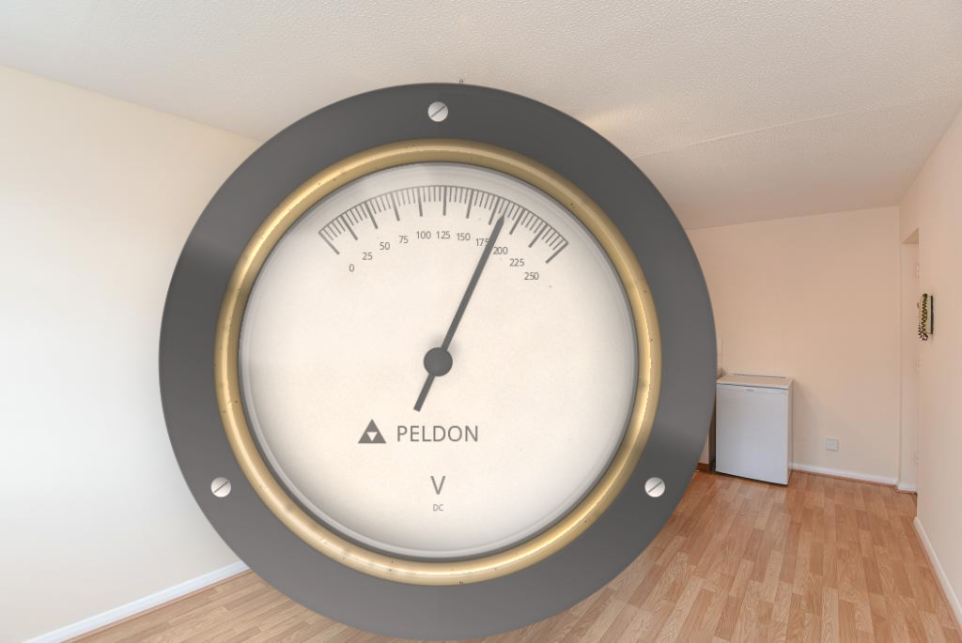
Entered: 185; V
